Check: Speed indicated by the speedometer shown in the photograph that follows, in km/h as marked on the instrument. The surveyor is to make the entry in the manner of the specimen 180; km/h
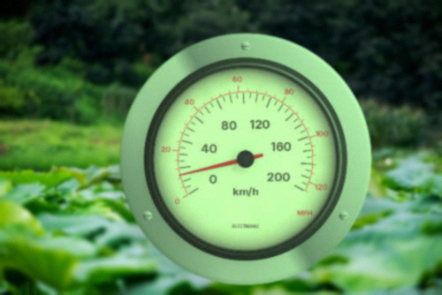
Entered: 15; km/h
